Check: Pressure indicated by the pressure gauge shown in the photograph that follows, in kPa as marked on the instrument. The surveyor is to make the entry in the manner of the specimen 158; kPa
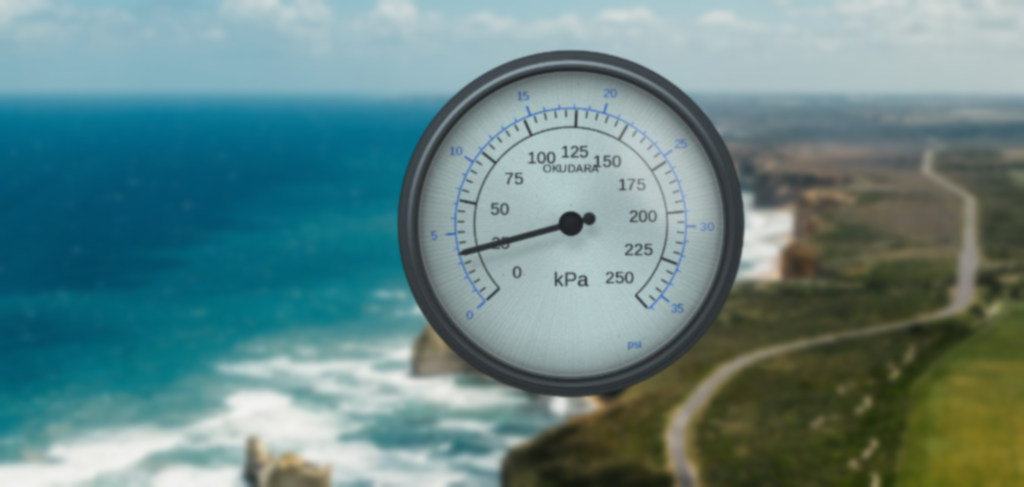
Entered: 25; kPa
